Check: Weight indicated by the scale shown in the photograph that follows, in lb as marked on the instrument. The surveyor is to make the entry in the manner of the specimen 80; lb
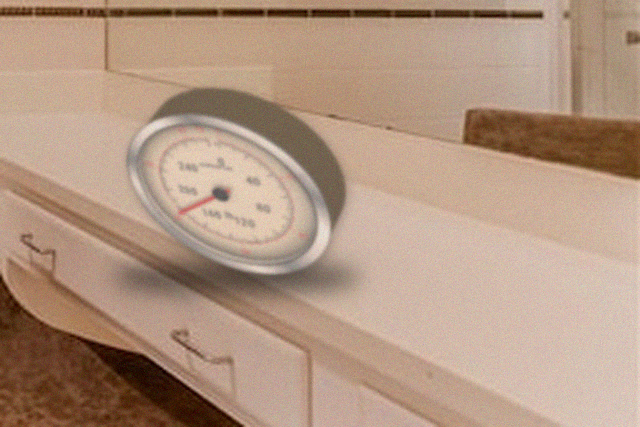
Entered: 180; lb
